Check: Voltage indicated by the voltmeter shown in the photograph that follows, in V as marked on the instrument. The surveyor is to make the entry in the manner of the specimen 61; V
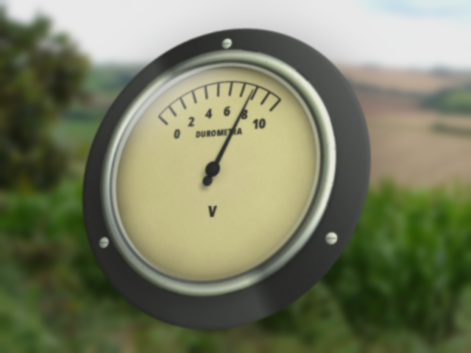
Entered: 8; V
